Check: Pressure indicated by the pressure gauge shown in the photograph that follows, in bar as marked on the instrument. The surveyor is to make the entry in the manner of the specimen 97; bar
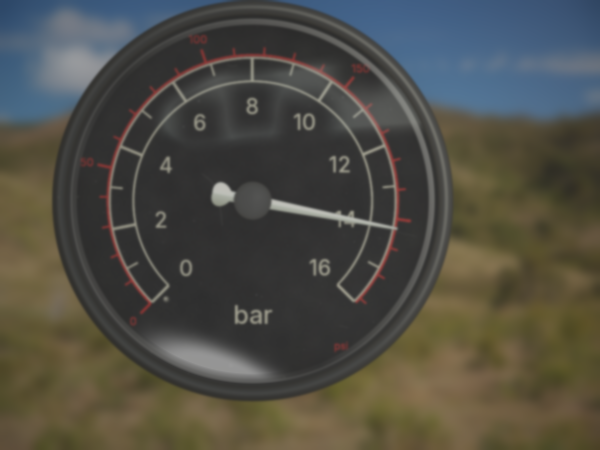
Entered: 14; bar
